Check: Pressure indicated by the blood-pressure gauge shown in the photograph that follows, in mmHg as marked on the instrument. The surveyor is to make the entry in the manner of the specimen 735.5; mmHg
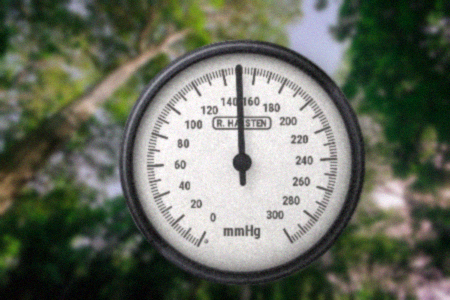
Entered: 150; mmHg
